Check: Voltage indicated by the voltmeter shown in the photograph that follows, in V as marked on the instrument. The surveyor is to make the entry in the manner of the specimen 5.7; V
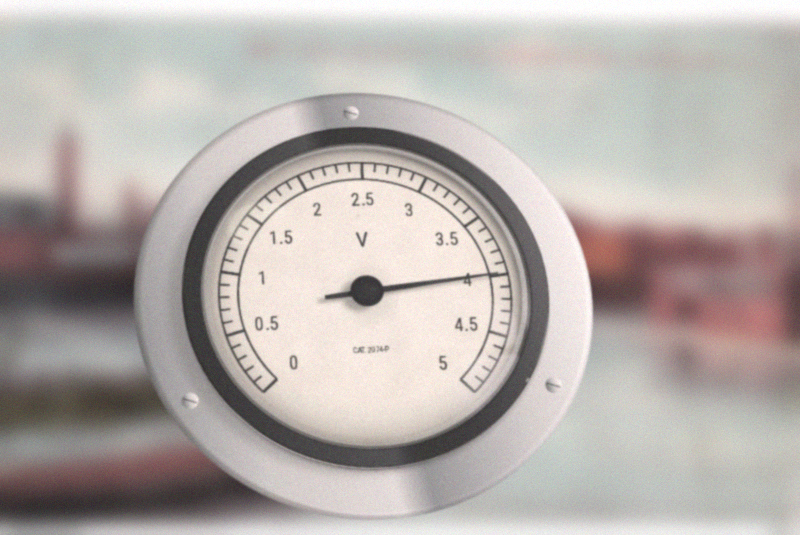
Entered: 4; V
